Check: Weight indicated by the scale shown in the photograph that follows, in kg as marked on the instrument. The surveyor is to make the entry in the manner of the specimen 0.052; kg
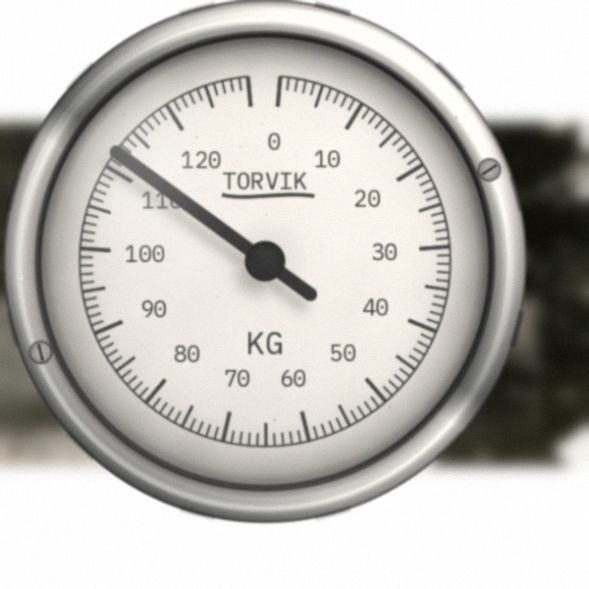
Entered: 112; kg
